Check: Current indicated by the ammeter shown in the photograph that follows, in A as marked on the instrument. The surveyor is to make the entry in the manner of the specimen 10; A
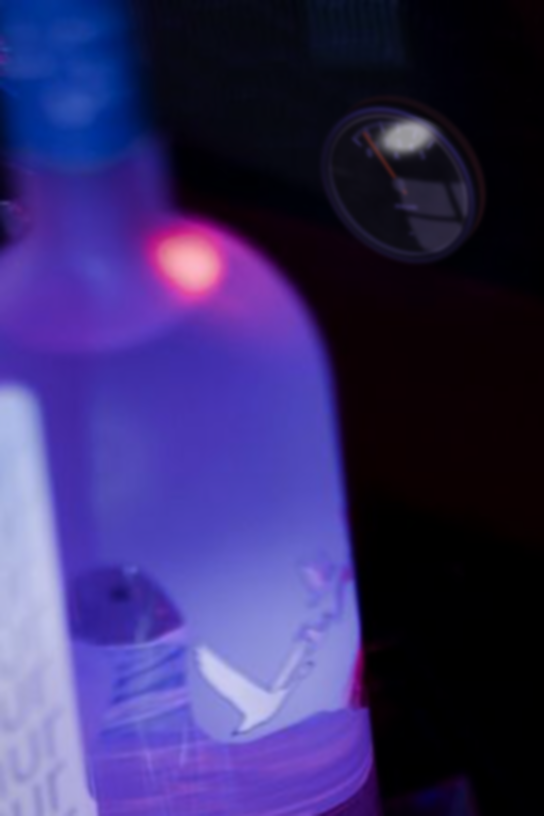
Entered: 1; A
